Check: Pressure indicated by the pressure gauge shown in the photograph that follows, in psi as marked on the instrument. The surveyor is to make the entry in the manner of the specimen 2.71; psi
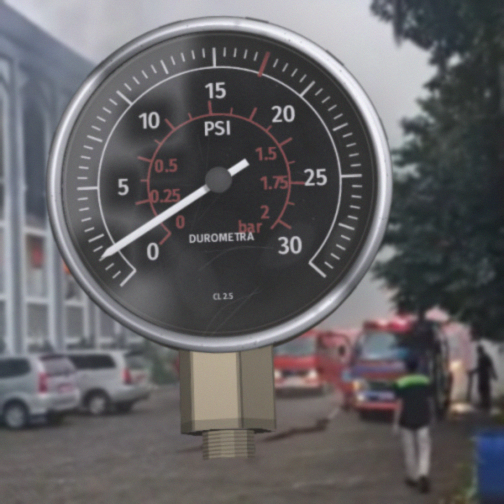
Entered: 1.5; psi
